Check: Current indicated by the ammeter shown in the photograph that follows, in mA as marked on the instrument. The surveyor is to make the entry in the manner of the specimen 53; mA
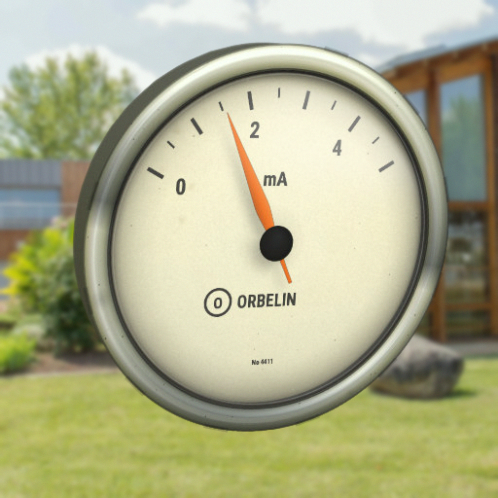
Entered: 1.5; mA
